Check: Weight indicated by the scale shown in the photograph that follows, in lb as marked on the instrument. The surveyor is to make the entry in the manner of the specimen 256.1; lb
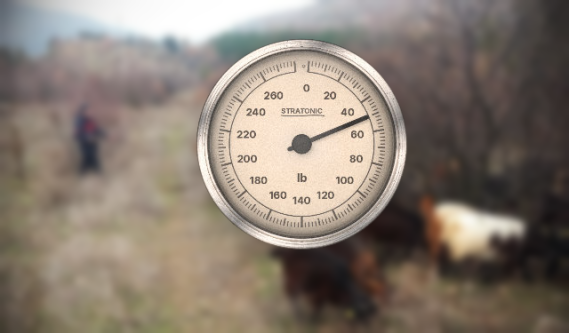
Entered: 50; lb
